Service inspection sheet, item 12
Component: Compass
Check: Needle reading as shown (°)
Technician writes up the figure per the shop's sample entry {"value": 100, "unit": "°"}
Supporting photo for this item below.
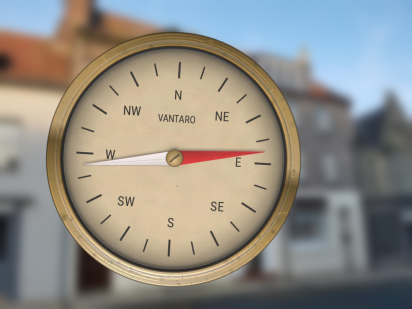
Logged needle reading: {"value": 82.5, "unit": "°"}
